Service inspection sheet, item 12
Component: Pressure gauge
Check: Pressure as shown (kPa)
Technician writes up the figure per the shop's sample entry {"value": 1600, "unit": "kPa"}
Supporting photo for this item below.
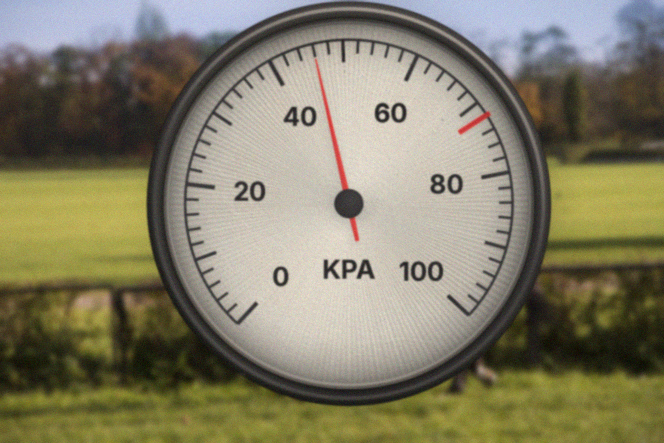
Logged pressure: {"value": 46, "unit": "kPa"}
